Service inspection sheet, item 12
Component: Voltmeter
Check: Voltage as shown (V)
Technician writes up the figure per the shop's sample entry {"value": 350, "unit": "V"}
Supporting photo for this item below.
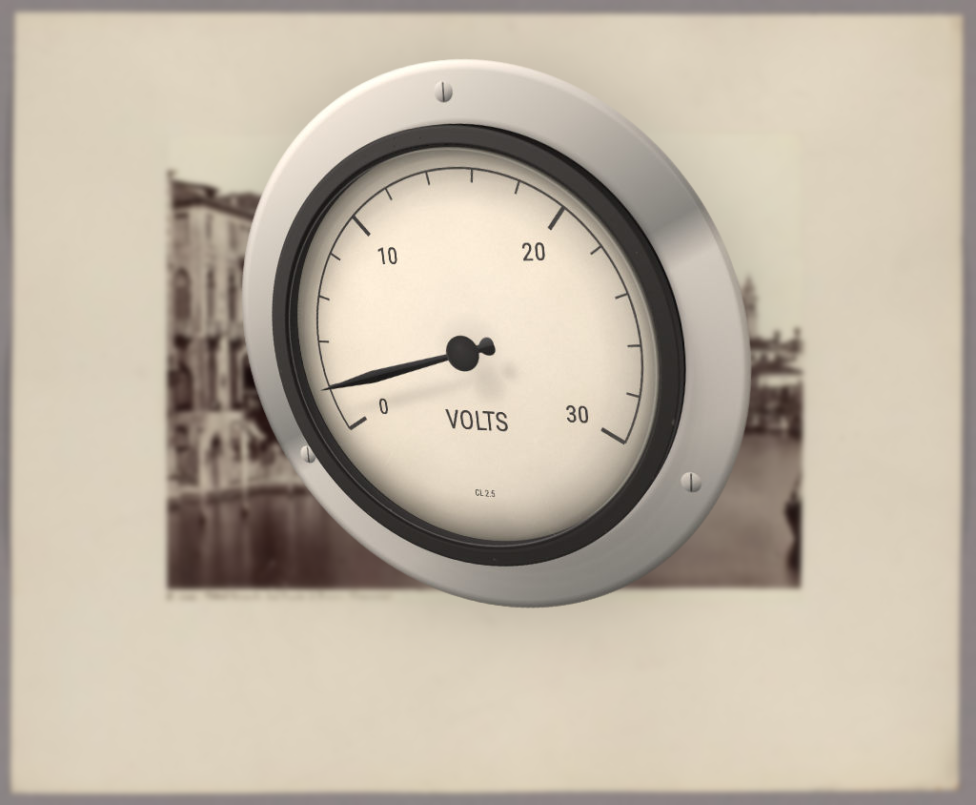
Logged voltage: {"value": 2, "unit": "V"}
